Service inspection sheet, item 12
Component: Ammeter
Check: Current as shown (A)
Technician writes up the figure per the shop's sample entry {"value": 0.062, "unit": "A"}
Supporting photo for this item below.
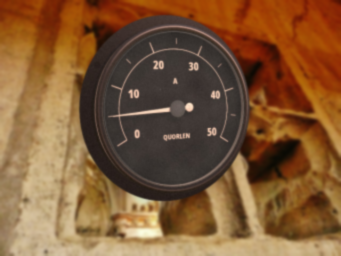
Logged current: {"value": 5, "unit": "A"}
